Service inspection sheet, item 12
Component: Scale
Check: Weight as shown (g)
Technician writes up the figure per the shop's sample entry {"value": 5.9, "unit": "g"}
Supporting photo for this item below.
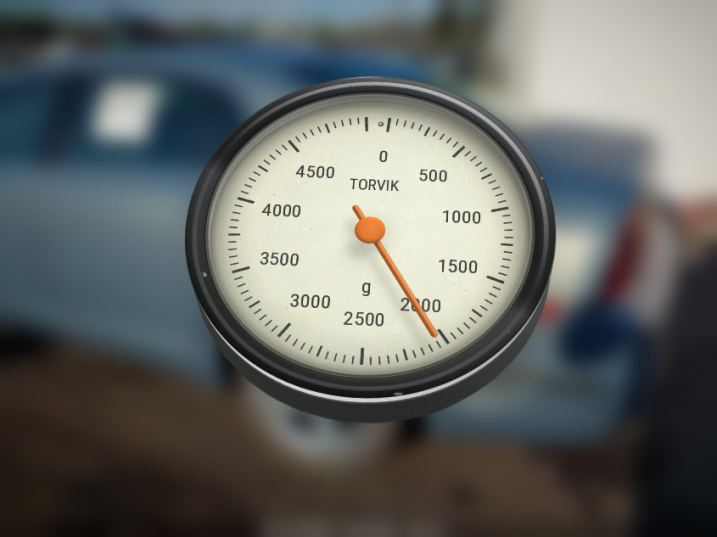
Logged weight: {"value": 2050, "unit": "g"}
